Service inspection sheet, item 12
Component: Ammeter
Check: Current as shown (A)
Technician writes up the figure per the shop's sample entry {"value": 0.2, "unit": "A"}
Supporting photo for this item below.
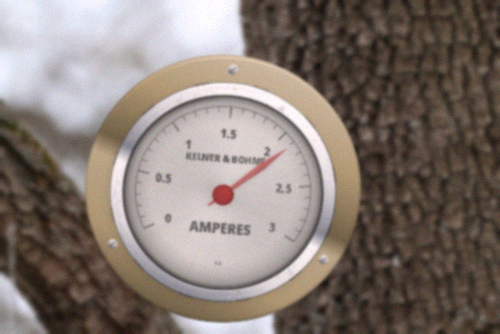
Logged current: {"value": 2.1, "unit": "A"}
